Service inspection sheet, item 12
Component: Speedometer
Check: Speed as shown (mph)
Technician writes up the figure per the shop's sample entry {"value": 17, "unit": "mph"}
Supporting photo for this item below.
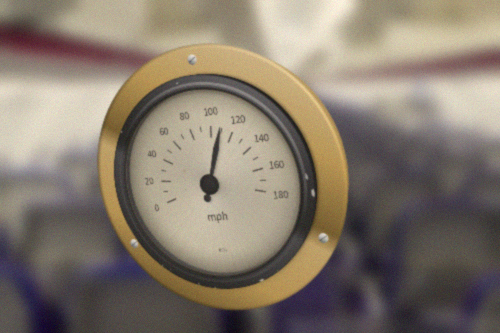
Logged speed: {"value": 110, "unit": "mph"}
